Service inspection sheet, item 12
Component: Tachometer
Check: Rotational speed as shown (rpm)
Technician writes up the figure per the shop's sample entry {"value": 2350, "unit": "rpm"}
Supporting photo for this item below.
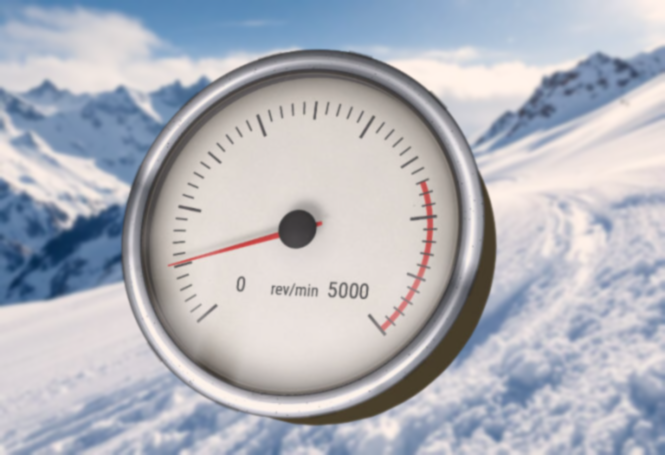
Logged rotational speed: {"value": 500, "unit": "rpm"}
